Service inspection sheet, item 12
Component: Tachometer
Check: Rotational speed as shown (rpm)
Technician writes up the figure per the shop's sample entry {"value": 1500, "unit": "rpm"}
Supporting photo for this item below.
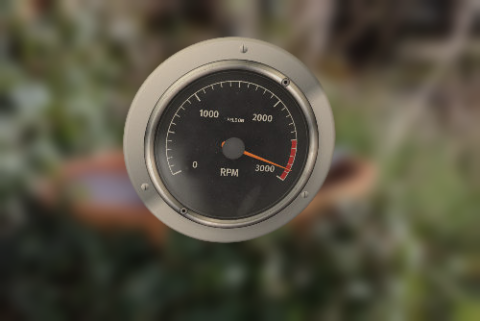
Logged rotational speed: {"value": 2850, "unit": "rpm"}
